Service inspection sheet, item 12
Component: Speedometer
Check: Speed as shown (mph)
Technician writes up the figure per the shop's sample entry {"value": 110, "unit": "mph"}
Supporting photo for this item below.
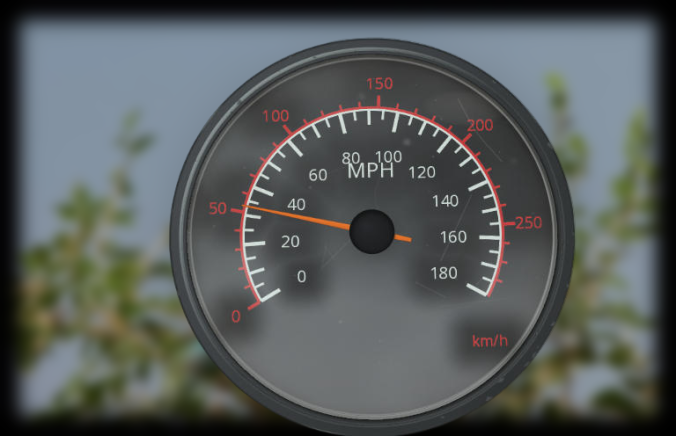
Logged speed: {"value": 32.5, "unit": "mph"}
